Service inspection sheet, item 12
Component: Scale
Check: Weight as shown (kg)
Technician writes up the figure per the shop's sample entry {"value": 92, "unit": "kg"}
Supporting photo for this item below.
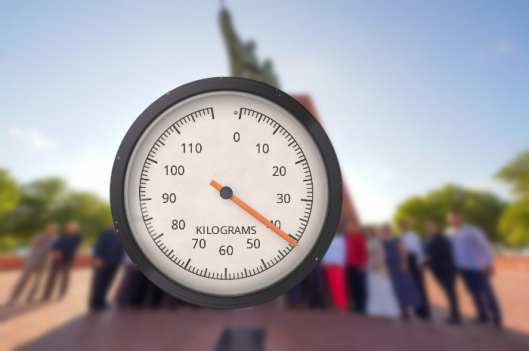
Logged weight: {"value": 41, "unit": "kg"}
